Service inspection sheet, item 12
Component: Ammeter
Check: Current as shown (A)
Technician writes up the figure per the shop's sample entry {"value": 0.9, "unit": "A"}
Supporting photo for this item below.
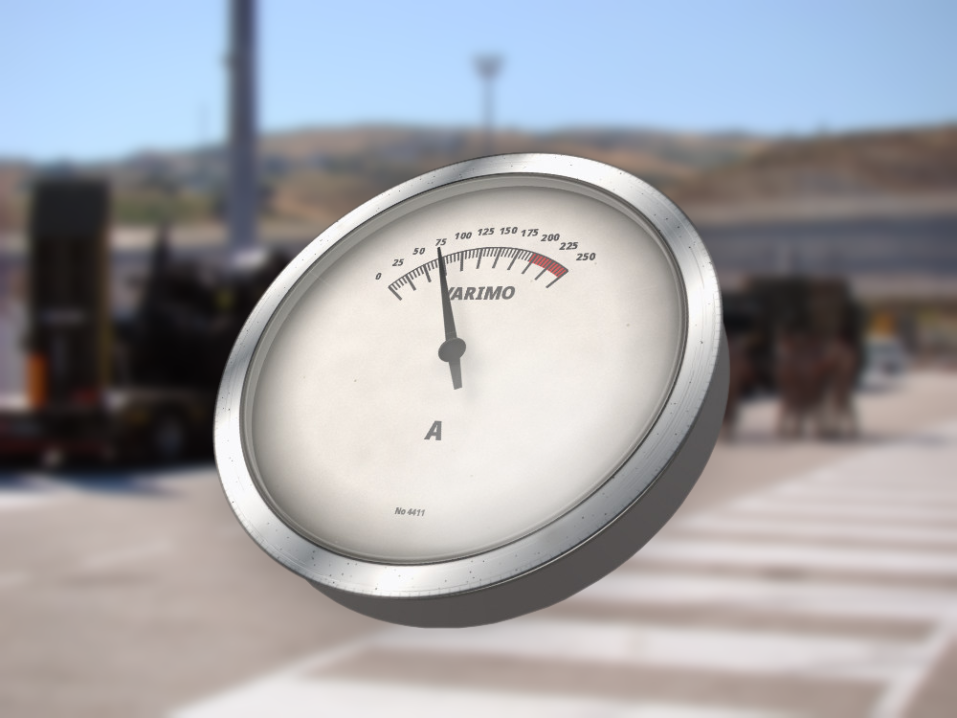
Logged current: {"value": 75, "unit": "A"}
